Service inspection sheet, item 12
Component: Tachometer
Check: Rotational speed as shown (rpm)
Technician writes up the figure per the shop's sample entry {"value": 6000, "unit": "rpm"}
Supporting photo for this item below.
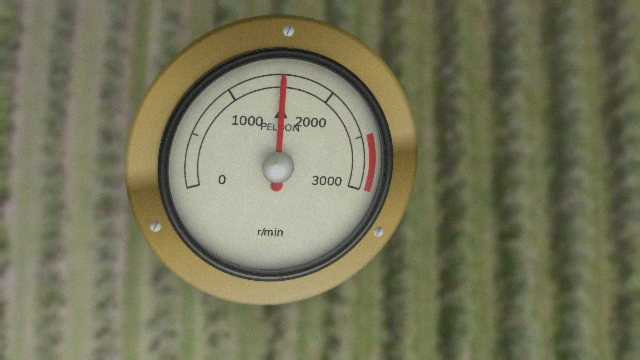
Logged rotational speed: {"value": 1500, "unit": "rpm"}
